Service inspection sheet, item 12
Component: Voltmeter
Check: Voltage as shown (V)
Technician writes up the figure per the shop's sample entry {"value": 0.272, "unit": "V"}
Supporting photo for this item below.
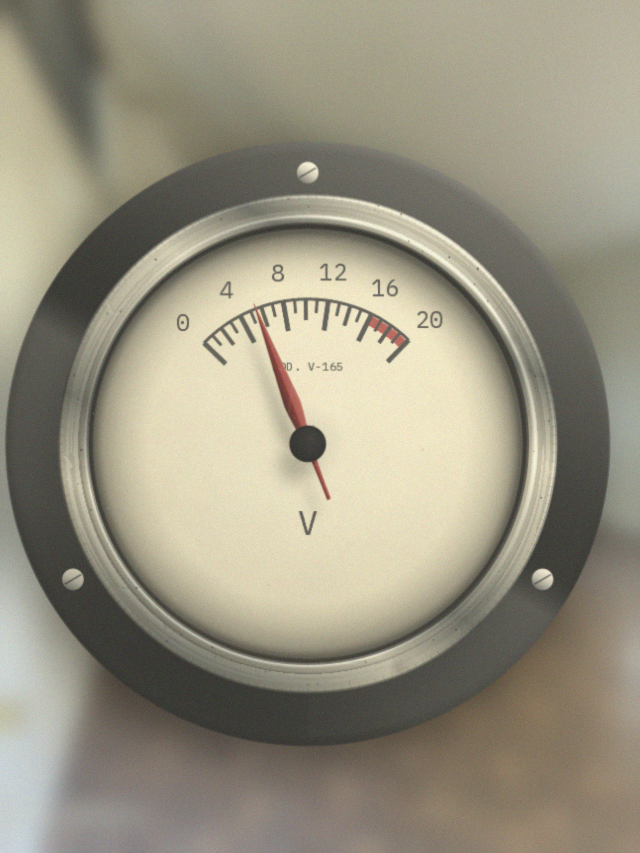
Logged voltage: {"value": 5.5, "unit": "V"}
